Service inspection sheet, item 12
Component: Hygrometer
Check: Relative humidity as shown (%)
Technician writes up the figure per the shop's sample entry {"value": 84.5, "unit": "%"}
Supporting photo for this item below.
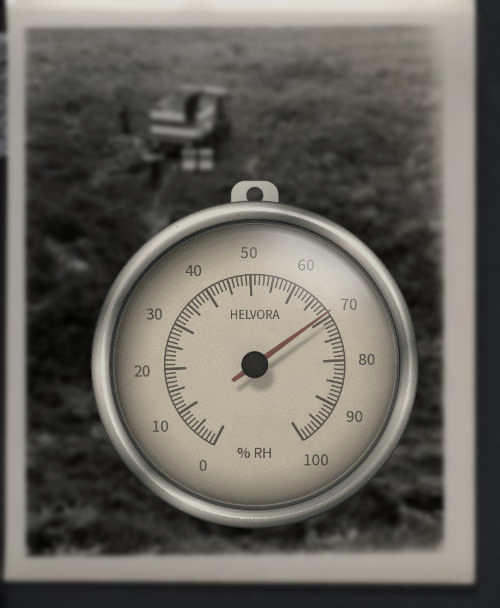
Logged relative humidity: {"value": 69, "unit": "%"}
